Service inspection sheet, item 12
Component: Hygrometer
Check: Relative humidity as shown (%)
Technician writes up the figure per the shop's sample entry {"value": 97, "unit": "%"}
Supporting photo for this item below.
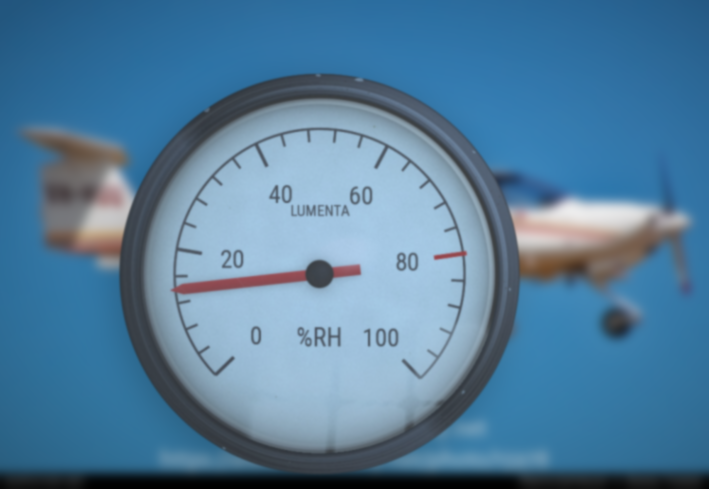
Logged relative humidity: {"value": 14, "unit": "%"}
